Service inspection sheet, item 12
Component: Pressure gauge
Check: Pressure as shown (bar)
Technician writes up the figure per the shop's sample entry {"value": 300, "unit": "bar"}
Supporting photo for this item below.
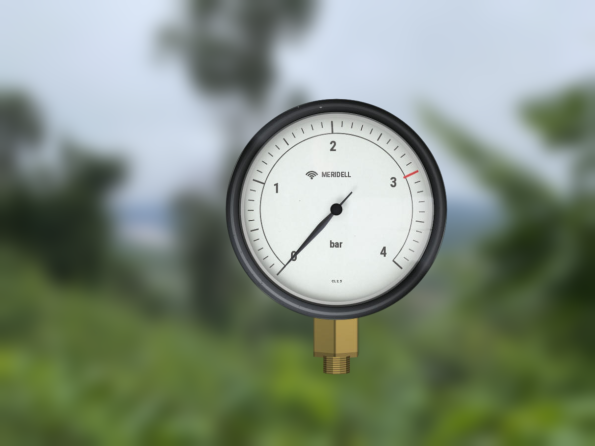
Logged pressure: {"value": 0, "unit": "bar"}
